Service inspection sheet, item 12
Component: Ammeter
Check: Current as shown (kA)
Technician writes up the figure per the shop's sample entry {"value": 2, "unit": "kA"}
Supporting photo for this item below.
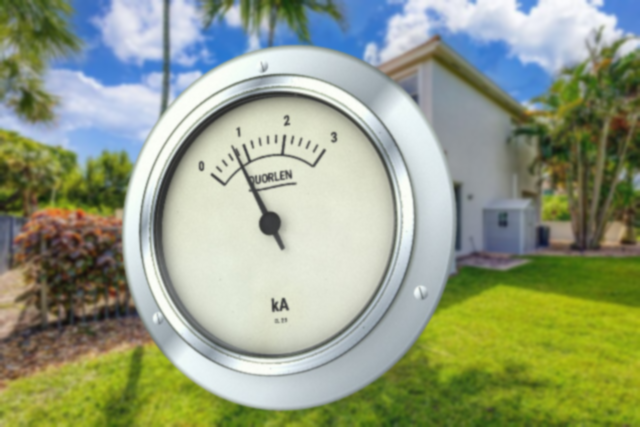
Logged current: {"value": 0.8, "unit": "kA"}
